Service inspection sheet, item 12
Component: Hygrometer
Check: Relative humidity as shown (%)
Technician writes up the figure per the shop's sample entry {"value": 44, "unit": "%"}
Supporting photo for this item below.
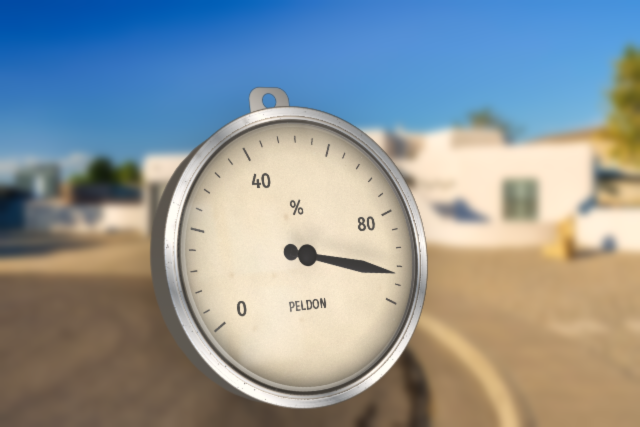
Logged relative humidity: {"value": 94, "unit": "%"}
